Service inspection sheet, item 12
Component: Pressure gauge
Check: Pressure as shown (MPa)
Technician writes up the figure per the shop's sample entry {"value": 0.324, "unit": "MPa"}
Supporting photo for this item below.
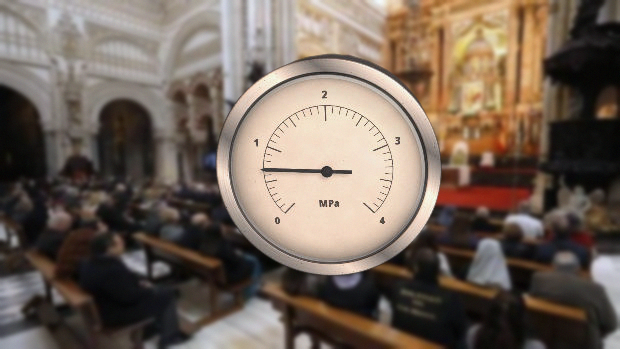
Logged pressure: {"value": 0.7, "unit": "MPa"}
